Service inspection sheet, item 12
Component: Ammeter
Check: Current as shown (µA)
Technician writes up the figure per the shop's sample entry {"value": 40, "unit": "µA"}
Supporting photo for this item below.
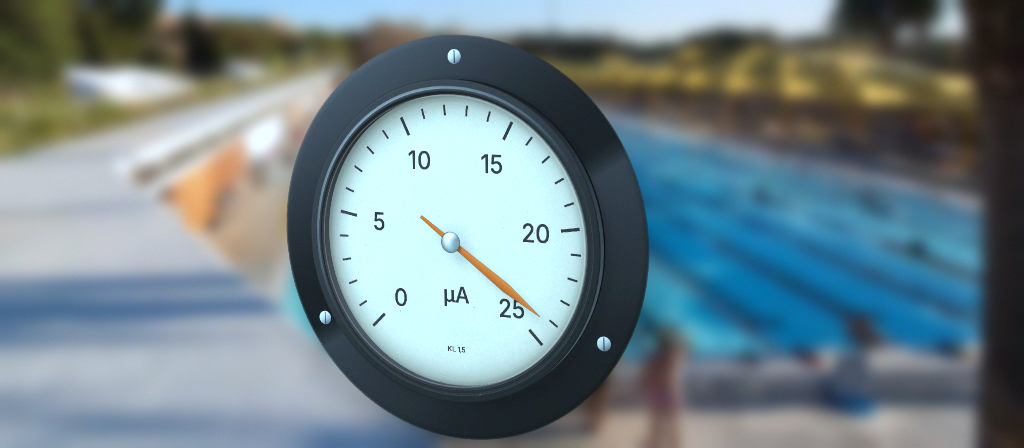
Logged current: {"value": 24, "unit": "µA"}
